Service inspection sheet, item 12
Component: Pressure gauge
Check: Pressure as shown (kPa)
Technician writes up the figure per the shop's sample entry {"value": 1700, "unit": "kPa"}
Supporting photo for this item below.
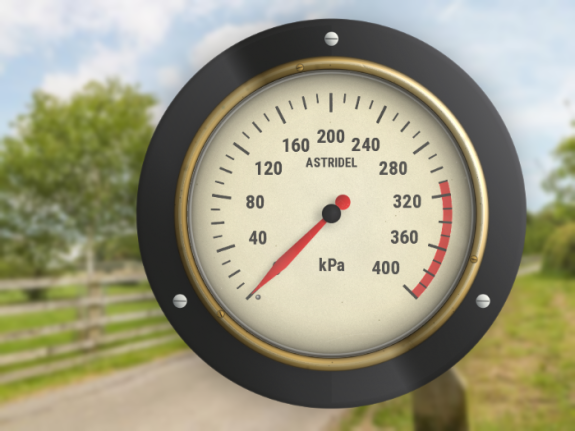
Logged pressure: {"value": 0, "unit": "kPa"}
